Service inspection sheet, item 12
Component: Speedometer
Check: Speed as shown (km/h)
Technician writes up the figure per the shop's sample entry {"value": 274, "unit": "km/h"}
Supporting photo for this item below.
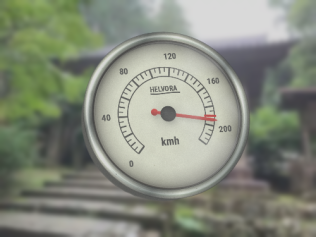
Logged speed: {"value": 195, "unit": "km/h"}
